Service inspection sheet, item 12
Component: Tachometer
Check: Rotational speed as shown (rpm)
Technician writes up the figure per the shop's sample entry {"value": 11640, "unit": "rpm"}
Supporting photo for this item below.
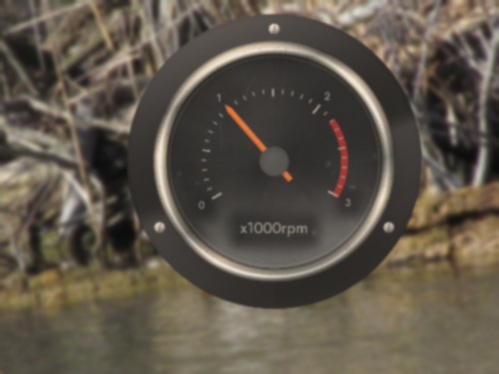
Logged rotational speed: {"value": 1000, "unit": "rpm"}
